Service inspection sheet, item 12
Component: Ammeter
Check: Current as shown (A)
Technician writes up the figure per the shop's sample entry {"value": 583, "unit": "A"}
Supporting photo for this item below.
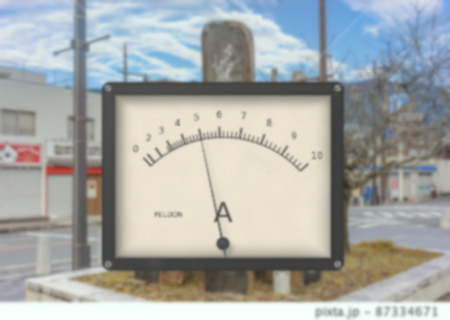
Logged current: {"value": 5, "unit": "A"}
